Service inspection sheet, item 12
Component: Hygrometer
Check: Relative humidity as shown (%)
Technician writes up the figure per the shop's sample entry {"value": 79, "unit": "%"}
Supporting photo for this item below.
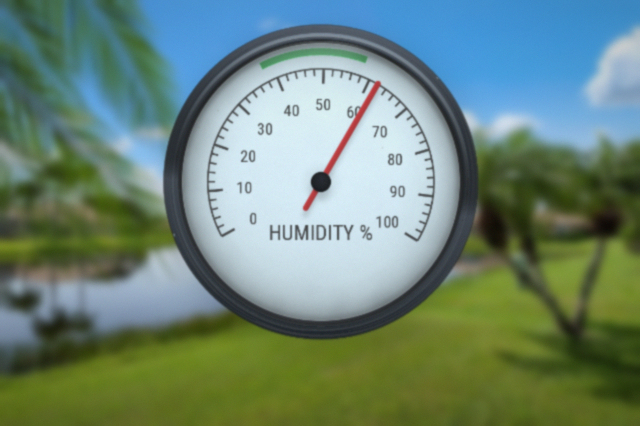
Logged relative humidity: {"value": 62, "unit": "%"}
